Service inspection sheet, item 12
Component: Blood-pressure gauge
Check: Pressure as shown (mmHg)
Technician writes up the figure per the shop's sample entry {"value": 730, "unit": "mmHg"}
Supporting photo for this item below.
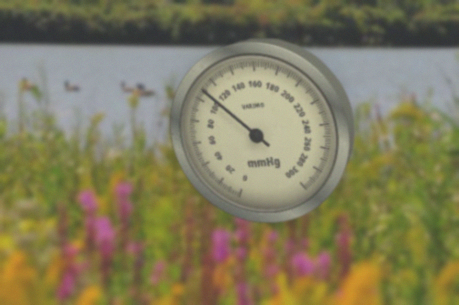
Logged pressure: {"value": 110, "unit": "mmHg"}
